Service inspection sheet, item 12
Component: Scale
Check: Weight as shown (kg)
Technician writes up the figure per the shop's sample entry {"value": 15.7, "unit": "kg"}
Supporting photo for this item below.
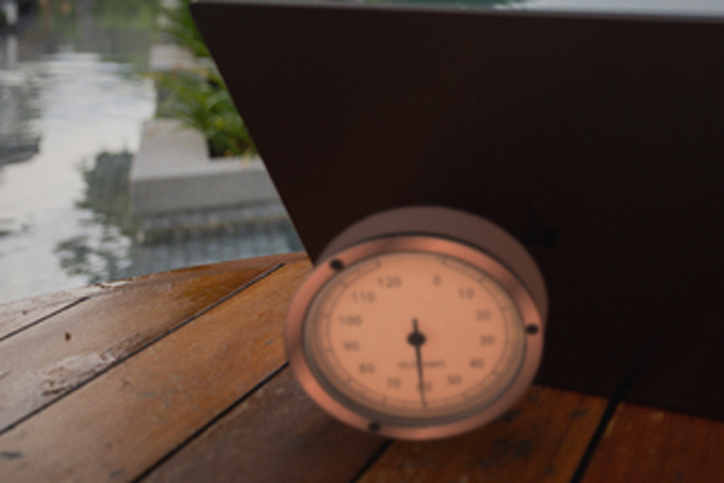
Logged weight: {"value": 60, "unit": "kg"}
